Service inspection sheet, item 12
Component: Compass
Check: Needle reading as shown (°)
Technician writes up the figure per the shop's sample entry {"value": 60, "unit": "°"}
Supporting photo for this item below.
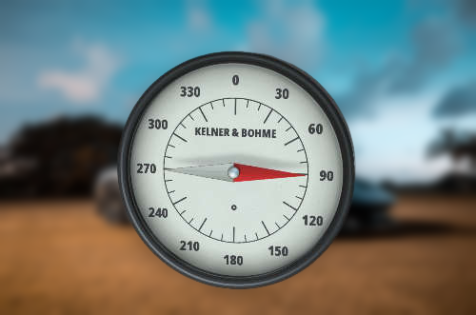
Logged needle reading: {"value": 90, "unit": "°"}
